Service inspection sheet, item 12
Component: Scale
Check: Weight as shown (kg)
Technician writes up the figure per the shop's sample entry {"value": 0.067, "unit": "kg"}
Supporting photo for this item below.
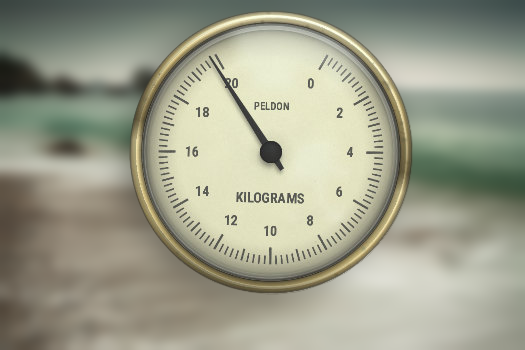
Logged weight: {"value": 19.8, "unit": "kg"}
